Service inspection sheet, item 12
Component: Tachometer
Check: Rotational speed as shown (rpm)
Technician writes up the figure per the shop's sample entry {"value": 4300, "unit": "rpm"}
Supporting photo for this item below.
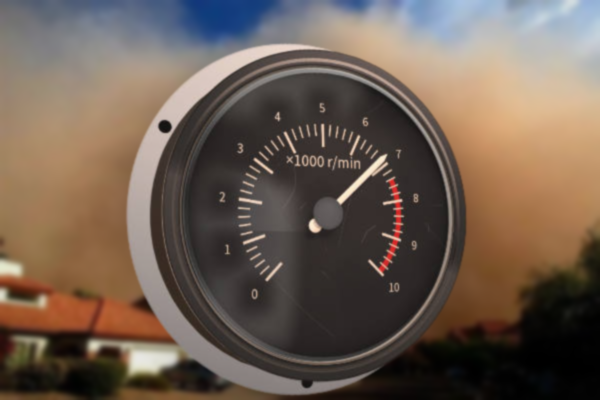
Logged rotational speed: {"value": 6800, "unit": "rpm"}
